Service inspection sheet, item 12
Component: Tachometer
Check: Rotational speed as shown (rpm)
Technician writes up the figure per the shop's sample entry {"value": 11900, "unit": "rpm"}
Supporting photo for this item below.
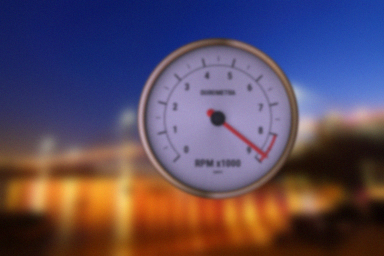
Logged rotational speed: {"value": 8750, "unit": "rpm"}
